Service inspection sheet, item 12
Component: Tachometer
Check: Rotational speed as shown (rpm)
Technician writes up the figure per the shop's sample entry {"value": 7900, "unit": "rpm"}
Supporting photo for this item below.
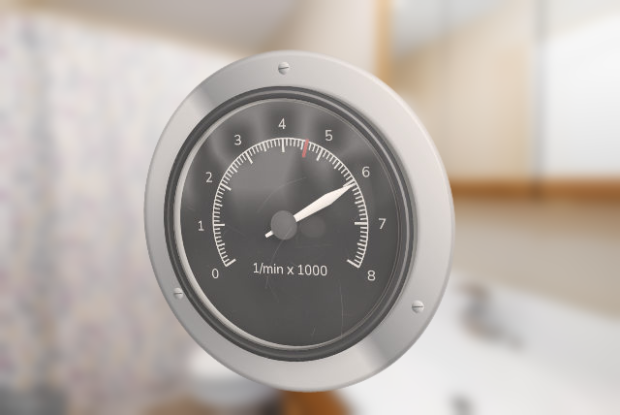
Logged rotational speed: {"value": 6100, "unit": "rpm"}
